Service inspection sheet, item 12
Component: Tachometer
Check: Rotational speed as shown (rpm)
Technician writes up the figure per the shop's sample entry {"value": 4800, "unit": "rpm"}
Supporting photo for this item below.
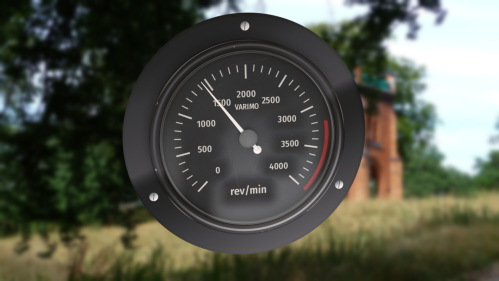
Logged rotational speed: {"value": 1450, "unit": "rpm"}
